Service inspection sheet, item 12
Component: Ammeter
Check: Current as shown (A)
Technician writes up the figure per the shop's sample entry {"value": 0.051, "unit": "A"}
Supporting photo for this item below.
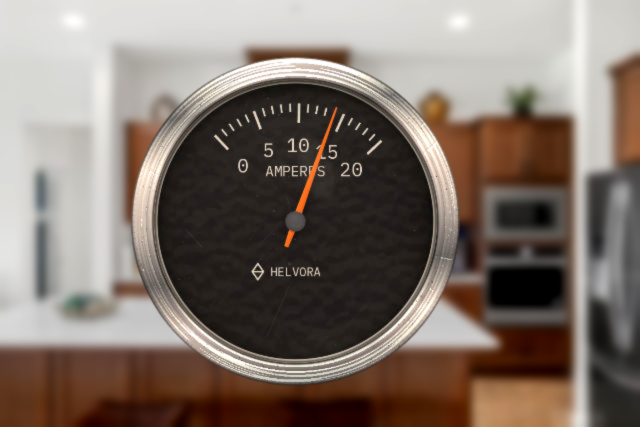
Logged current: {"value": 14, "unit": "A"}
